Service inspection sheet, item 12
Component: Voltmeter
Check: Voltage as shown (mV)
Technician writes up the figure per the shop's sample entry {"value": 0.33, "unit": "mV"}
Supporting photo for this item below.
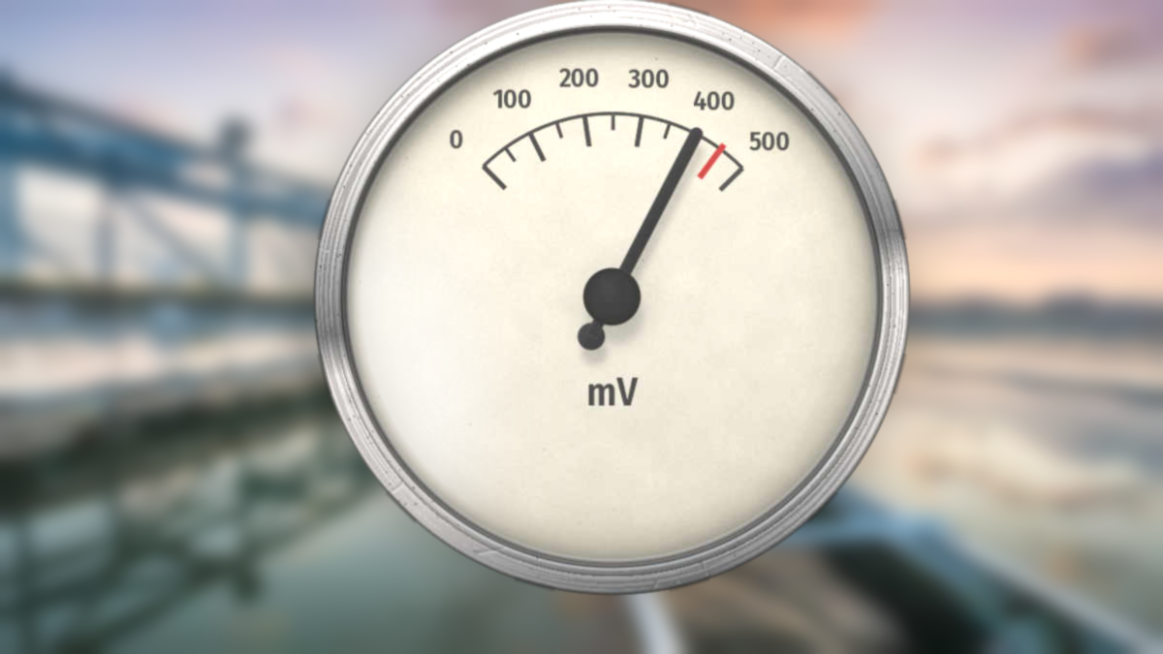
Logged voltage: {"value": 400, "unit": "mV"}
